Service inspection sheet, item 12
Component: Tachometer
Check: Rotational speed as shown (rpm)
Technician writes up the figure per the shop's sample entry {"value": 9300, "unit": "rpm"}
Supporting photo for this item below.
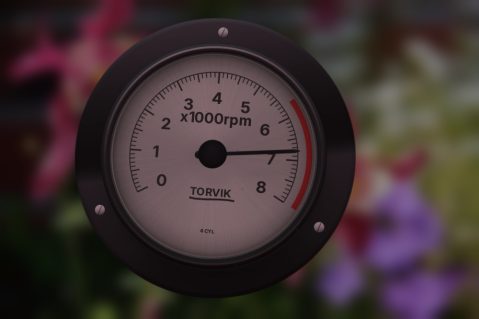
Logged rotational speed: {"value": 6800, "unit": "rpm"}
